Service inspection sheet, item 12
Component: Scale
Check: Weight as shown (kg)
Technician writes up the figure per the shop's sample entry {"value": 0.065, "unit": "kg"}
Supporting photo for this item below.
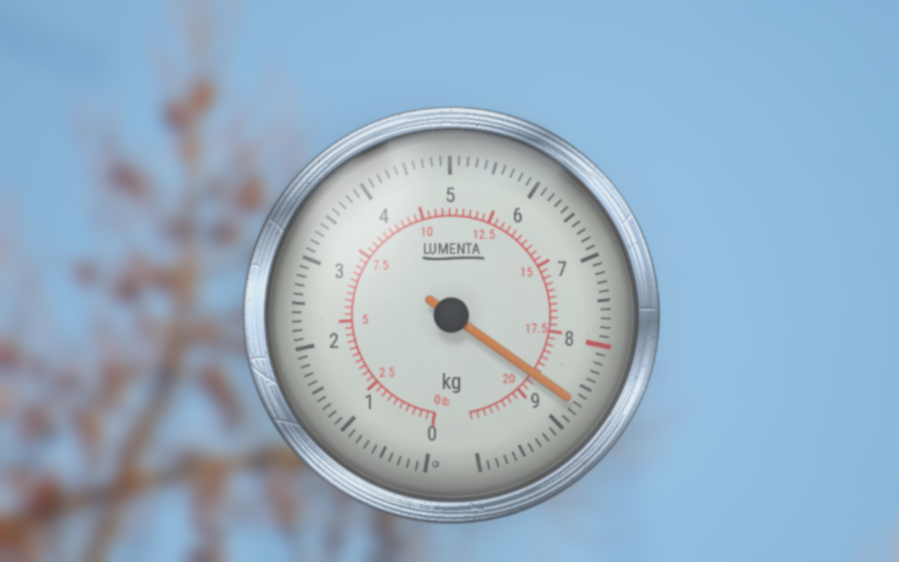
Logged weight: {"value": 8.7, "unit": "kg"}
